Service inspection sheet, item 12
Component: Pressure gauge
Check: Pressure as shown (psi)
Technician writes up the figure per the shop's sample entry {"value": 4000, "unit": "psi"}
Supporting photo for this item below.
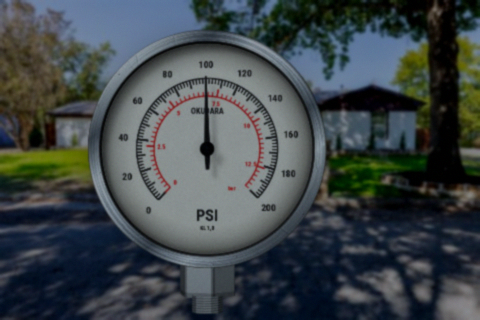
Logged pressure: {"value": 100, "unit": "psi"}
